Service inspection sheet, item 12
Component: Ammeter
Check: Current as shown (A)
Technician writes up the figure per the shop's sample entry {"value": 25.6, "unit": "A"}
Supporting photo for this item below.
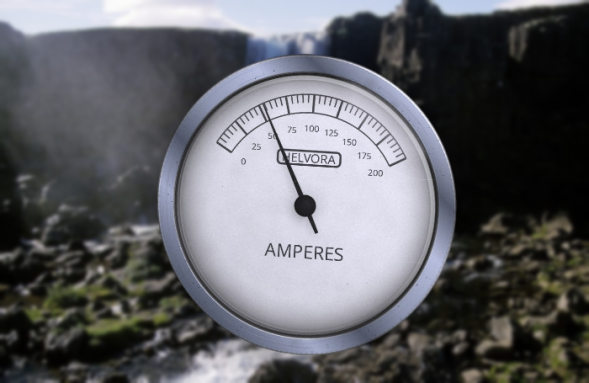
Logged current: {"value": 55, "unit": "A"}
